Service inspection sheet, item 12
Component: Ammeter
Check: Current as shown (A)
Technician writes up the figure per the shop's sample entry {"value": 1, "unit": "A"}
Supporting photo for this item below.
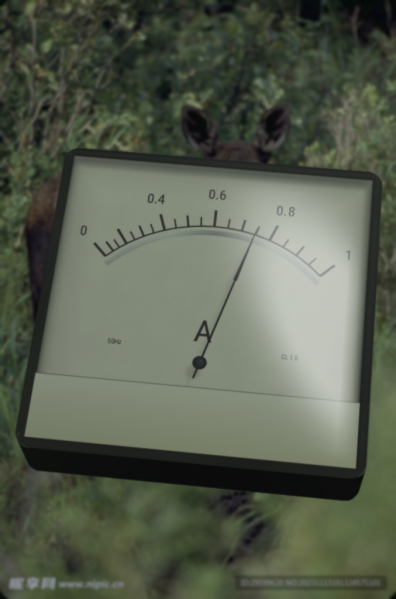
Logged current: {"value": 0.75, "unit": "A"}
